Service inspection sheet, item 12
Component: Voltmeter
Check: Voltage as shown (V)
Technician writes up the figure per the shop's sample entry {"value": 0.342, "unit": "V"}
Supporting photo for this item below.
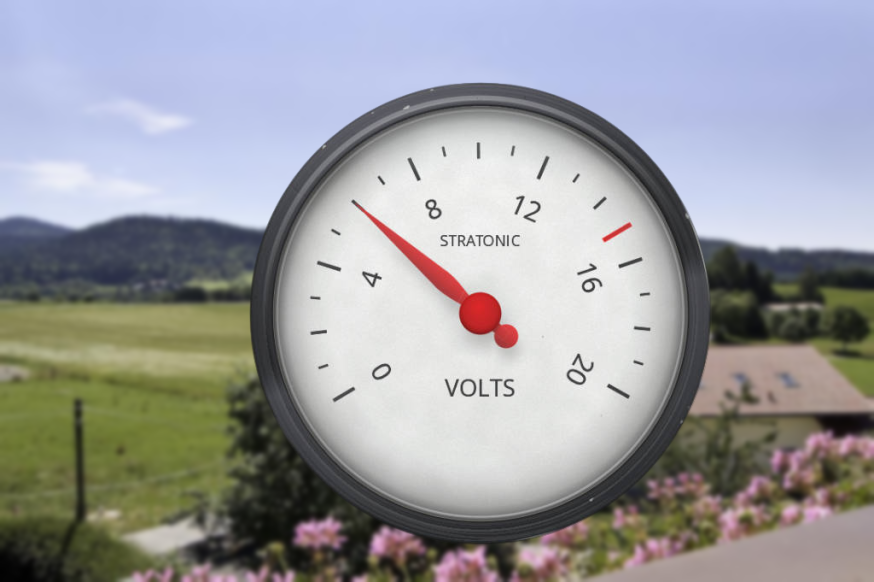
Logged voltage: {"value": 6, "unit": "V"}
